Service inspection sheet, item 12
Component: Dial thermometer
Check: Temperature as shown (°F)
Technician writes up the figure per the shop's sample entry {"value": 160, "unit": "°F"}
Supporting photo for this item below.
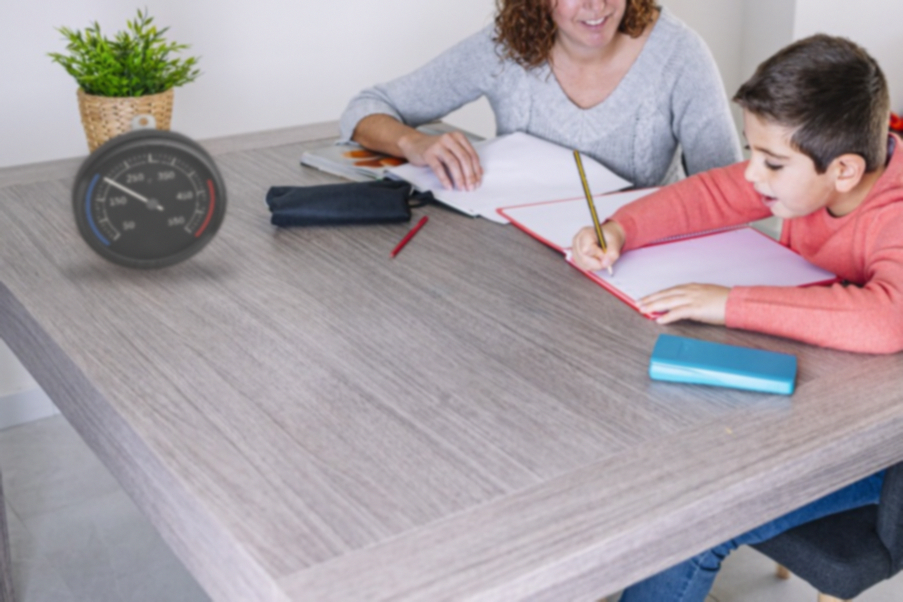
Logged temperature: {"value": 200, "unit": "°F"}
